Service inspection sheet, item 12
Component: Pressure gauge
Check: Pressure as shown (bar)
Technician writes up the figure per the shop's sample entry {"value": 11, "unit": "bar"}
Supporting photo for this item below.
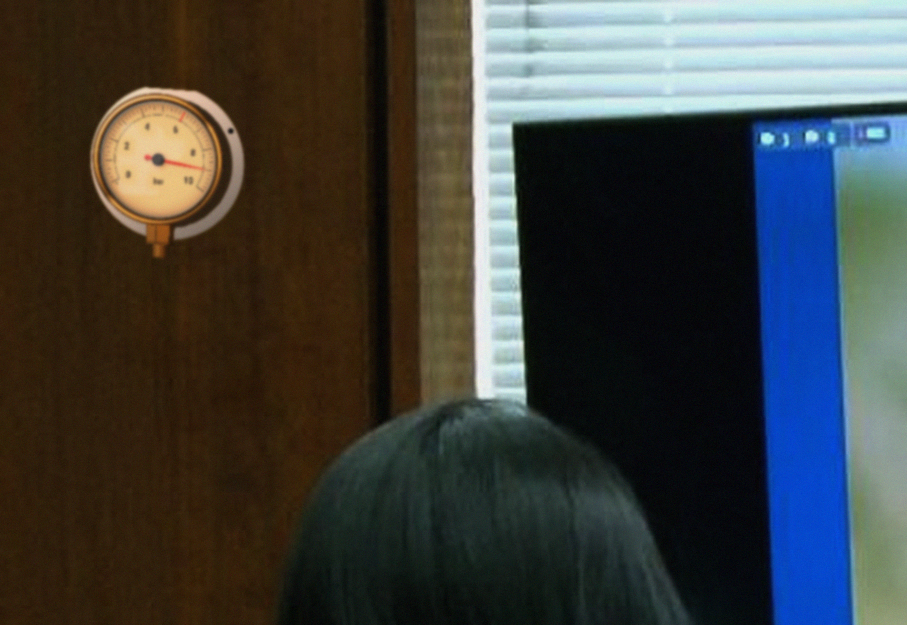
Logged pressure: {"value": 9, "unit": "bar"}
